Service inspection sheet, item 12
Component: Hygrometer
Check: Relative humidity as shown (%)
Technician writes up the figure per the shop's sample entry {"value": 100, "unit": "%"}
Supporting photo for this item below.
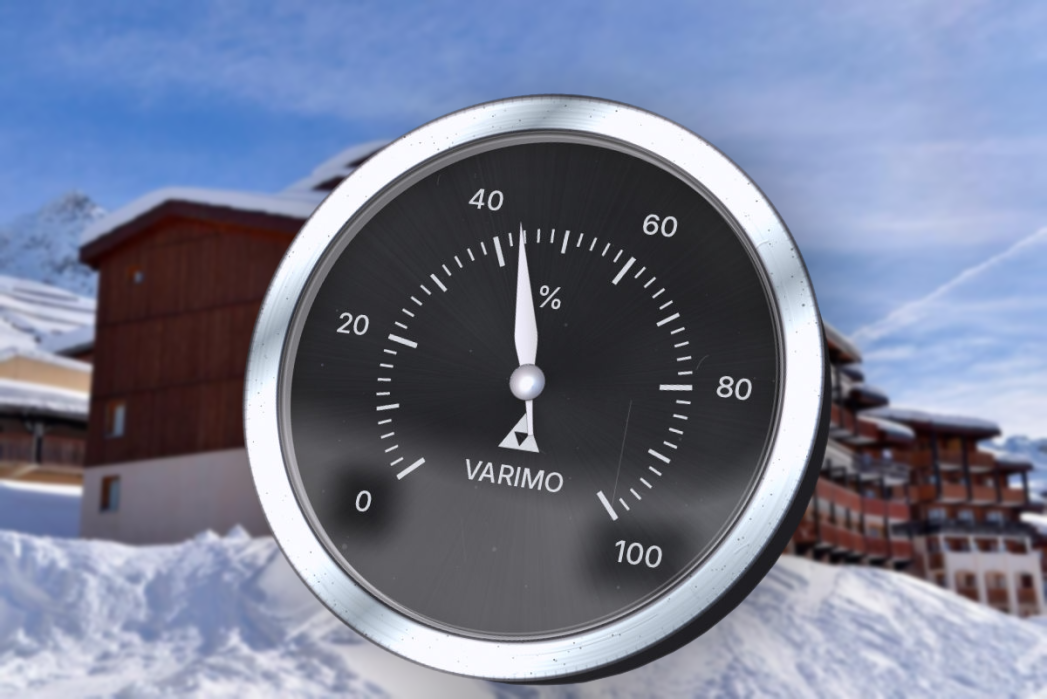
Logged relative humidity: {"value": 44, "unit": "%"}
